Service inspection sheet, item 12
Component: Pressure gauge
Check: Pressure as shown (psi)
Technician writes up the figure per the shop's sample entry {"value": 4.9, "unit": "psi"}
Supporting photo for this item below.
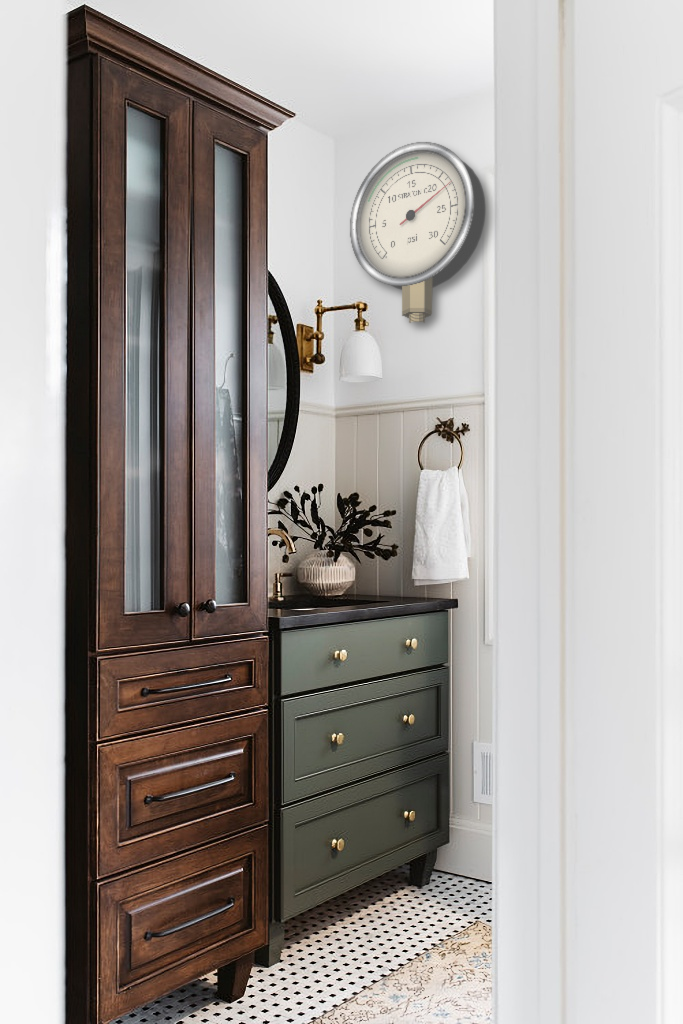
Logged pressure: {"value": 22, "unit": "psi"}
